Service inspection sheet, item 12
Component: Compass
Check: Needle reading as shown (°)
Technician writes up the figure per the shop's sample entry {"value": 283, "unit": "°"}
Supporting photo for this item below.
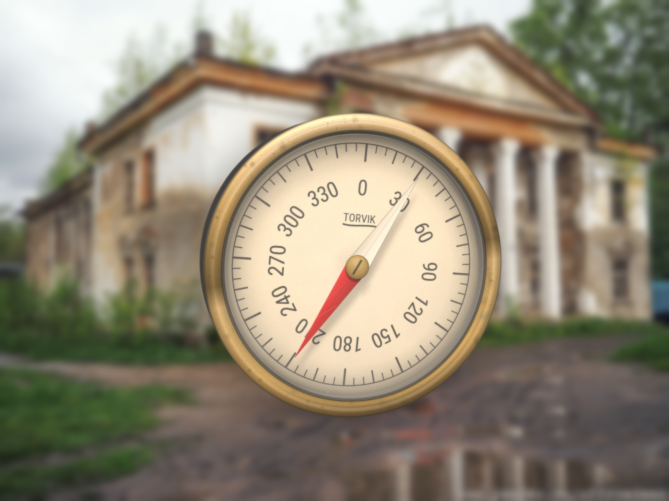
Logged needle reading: {"value": 210, "unit": "°"}
